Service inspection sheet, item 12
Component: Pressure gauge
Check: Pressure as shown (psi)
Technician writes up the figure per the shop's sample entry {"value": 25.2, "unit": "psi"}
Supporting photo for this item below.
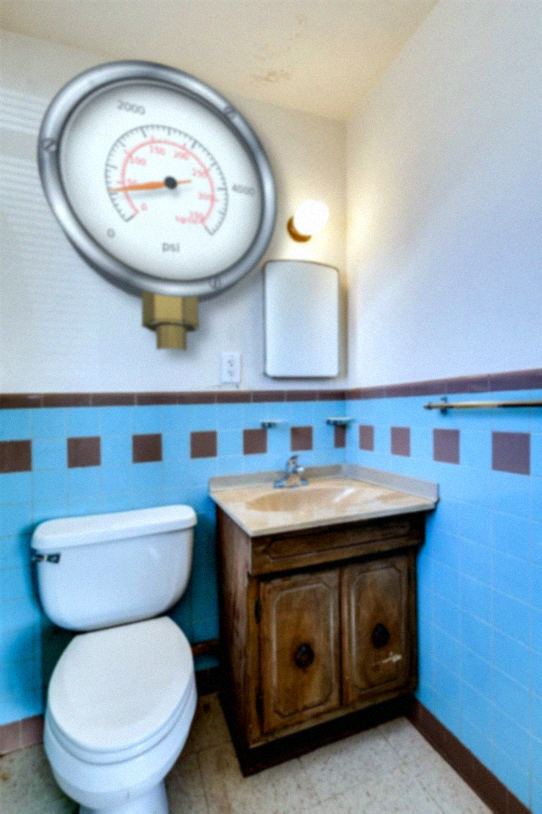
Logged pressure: {"value": 500, "unit": "psi"}
